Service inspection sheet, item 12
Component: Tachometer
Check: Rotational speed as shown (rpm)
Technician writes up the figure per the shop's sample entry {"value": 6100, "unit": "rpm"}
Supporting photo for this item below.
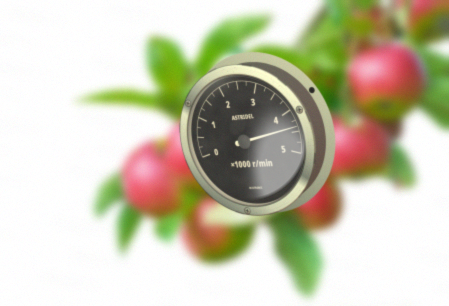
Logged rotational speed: {"value": 4375, "unit": "rpm"}
